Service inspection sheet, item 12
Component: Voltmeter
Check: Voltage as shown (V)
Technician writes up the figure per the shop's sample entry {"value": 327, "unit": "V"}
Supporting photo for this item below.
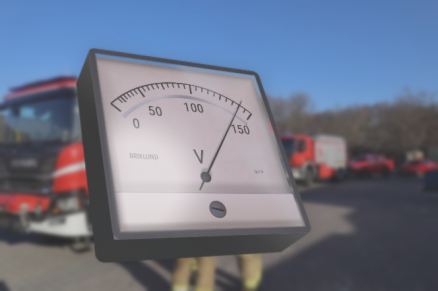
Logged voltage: {"value": 140, "unit": "V"}
